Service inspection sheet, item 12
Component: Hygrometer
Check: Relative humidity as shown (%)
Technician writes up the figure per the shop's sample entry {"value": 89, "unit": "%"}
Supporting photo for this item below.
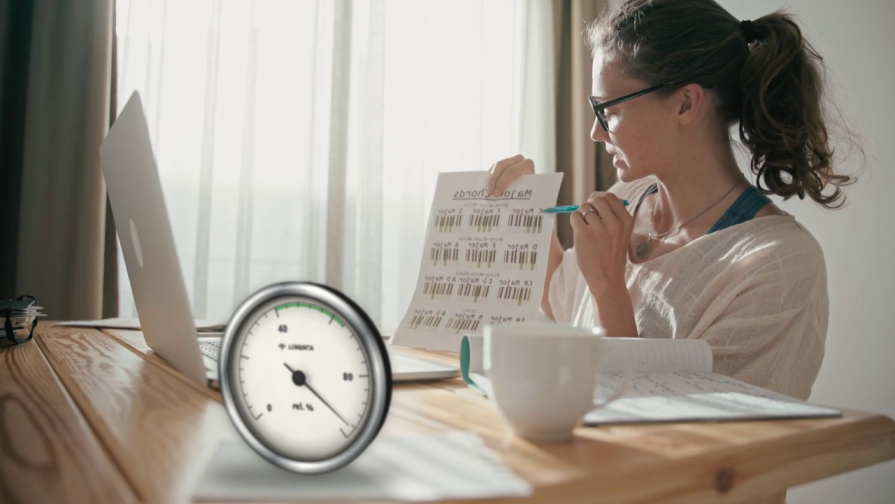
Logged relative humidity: {"value": 96, "unit": "%"}
